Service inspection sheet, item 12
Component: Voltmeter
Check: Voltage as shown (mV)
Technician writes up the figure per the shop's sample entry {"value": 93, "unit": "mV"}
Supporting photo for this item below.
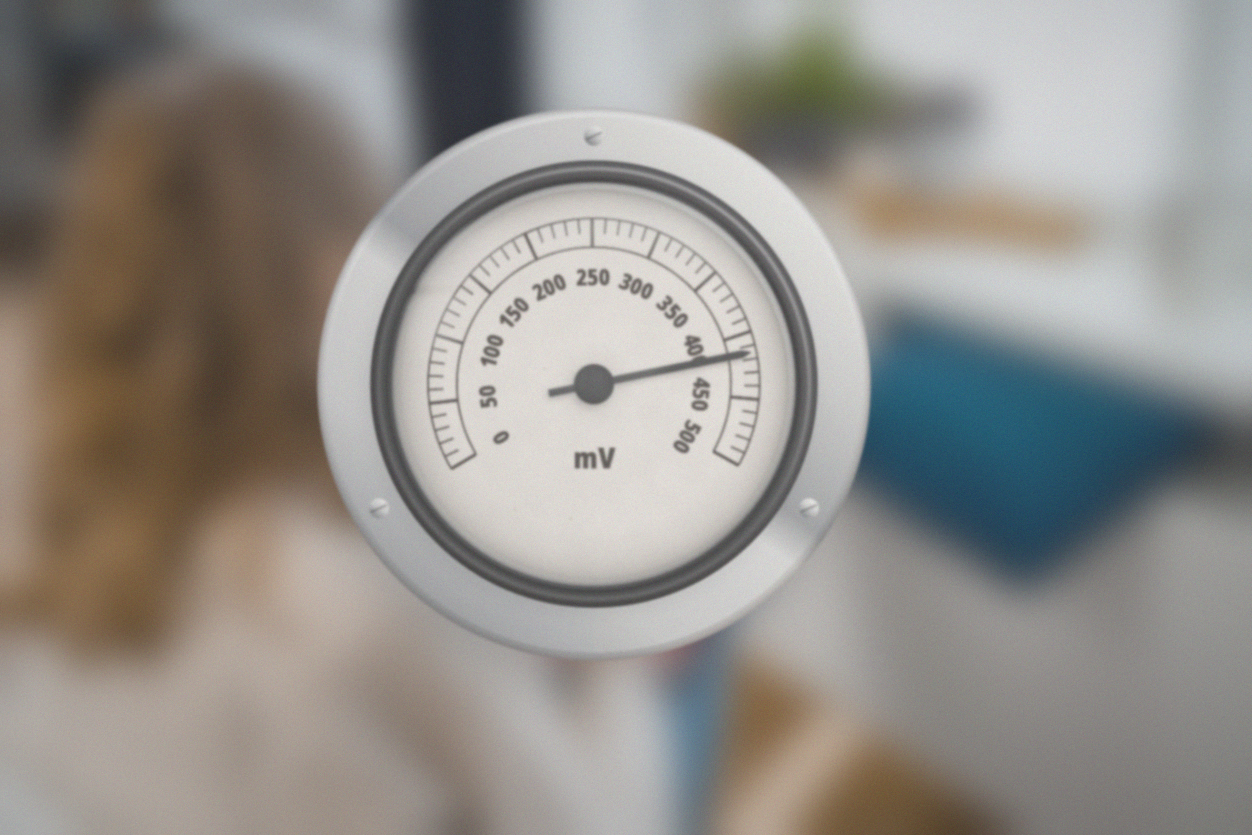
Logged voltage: {"value": 415, "unit": "mV"}
